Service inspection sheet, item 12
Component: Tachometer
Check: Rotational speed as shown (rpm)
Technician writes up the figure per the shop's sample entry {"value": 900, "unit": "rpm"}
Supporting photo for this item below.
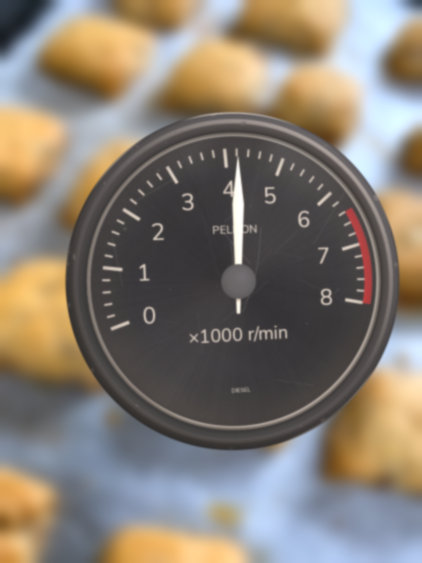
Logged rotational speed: {"value": 4200, "unit": "rpm"}
